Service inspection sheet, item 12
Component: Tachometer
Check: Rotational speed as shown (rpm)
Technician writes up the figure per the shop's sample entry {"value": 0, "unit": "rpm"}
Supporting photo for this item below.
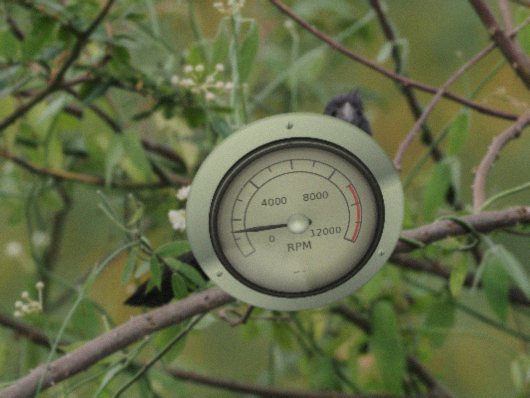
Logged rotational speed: {"value": 1500, "unit": "rpm"}
